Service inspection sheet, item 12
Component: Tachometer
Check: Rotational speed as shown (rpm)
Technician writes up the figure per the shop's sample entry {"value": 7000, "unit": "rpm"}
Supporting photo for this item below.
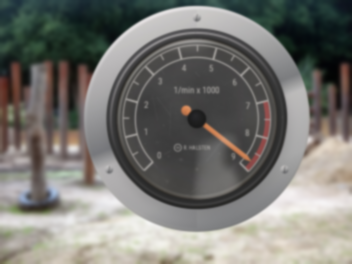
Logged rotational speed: {"value": 8750, "unit": "rpm"}
